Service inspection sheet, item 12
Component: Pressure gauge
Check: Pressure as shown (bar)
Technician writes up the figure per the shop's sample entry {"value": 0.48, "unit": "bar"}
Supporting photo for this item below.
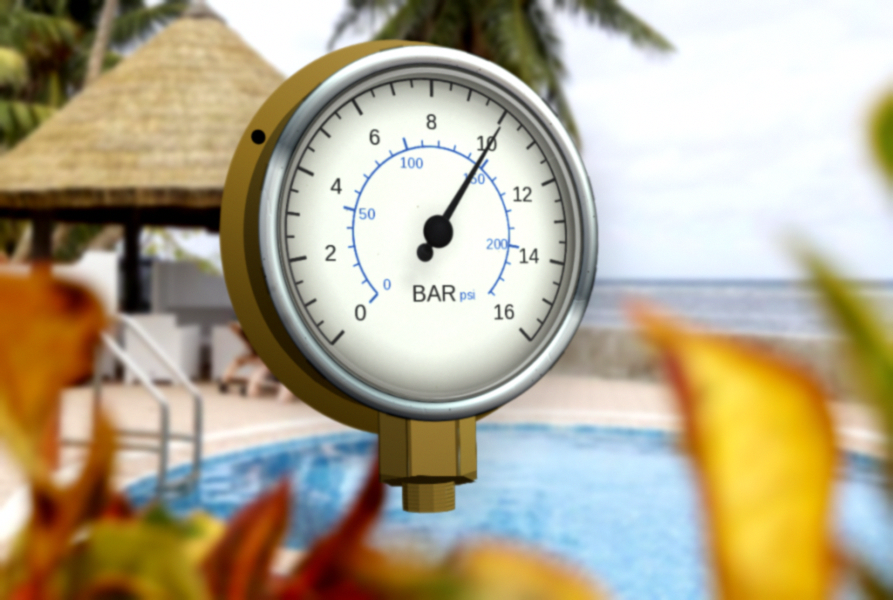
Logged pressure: {"value": 10, "unit": "bar"}
